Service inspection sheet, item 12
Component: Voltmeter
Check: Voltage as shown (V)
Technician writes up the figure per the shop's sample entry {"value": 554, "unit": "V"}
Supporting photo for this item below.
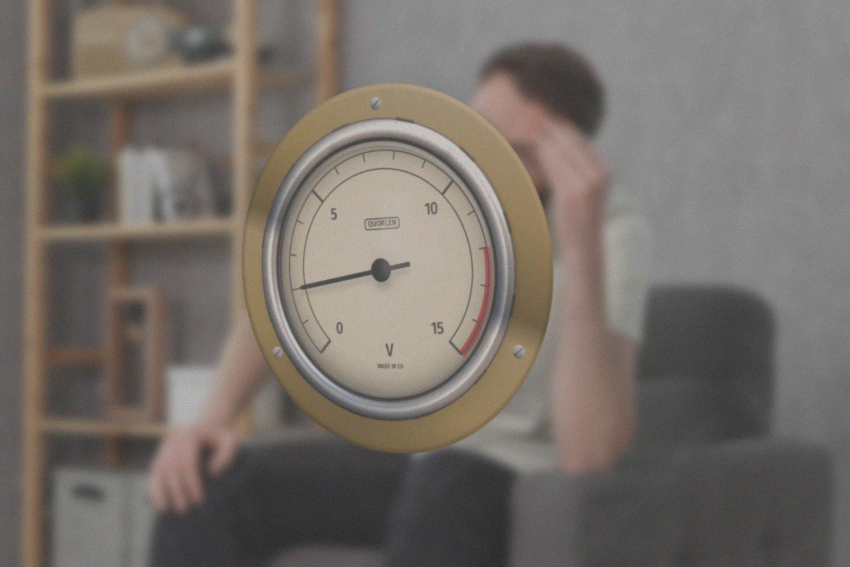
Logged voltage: {"value": 2, "unit": "V"}
